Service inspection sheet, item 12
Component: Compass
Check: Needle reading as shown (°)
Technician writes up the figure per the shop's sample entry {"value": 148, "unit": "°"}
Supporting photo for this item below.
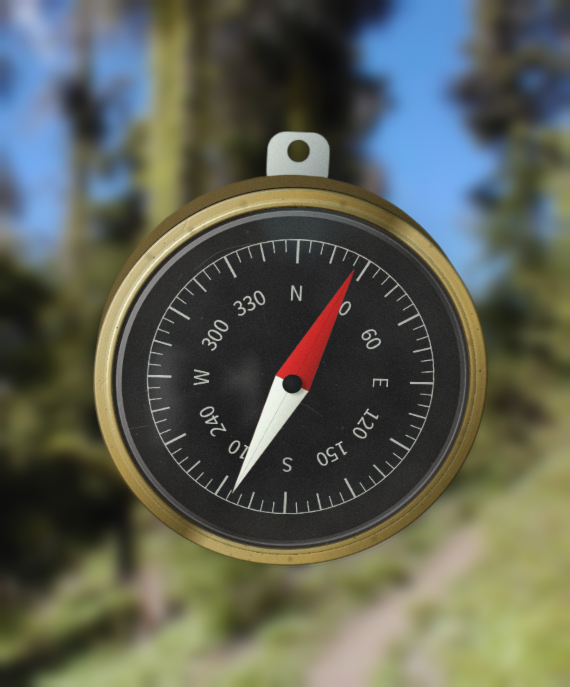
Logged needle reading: {"value": 25, "unit": "°"}
